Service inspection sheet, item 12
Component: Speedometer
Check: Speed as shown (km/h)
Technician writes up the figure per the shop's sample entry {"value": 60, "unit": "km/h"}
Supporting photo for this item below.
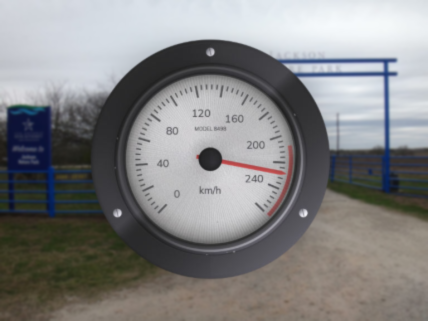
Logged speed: {"value": 228, "unit": "km/h"}
